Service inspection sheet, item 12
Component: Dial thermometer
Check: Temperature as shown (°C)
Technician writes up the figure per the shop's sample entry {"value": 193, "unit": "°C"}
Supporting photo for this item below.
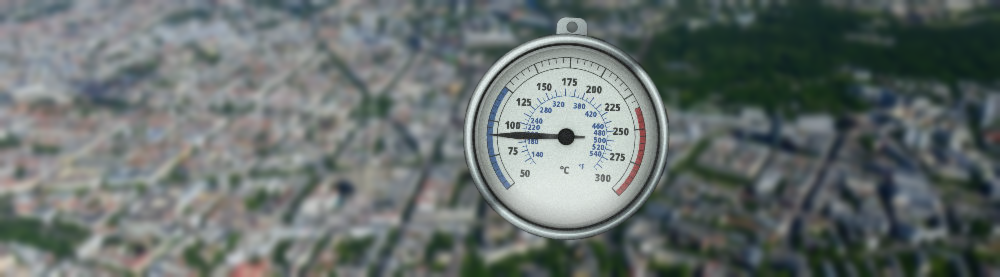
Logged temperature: {"value": 90, "unit": "°C"}
